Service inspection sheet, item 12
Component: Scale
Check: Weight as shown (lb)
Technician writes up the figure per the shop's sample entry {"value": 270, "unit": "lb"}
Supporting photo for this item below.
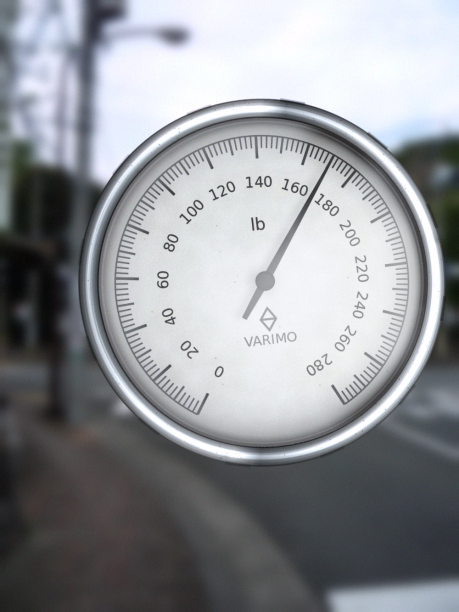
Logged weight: {"value": 170, "unit": "lb"}
